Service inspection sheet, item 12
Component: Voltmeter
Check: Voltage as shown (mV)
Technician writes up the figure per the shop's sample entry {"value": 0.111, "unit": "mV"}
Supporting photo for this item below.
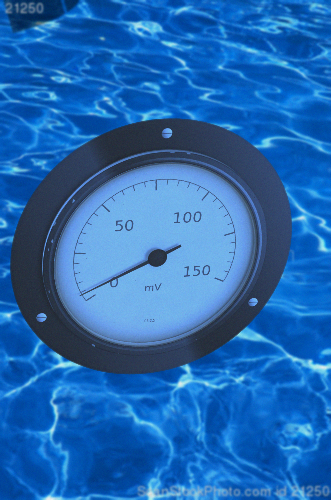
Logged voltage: {"value": 5, "unit": "mV"}
